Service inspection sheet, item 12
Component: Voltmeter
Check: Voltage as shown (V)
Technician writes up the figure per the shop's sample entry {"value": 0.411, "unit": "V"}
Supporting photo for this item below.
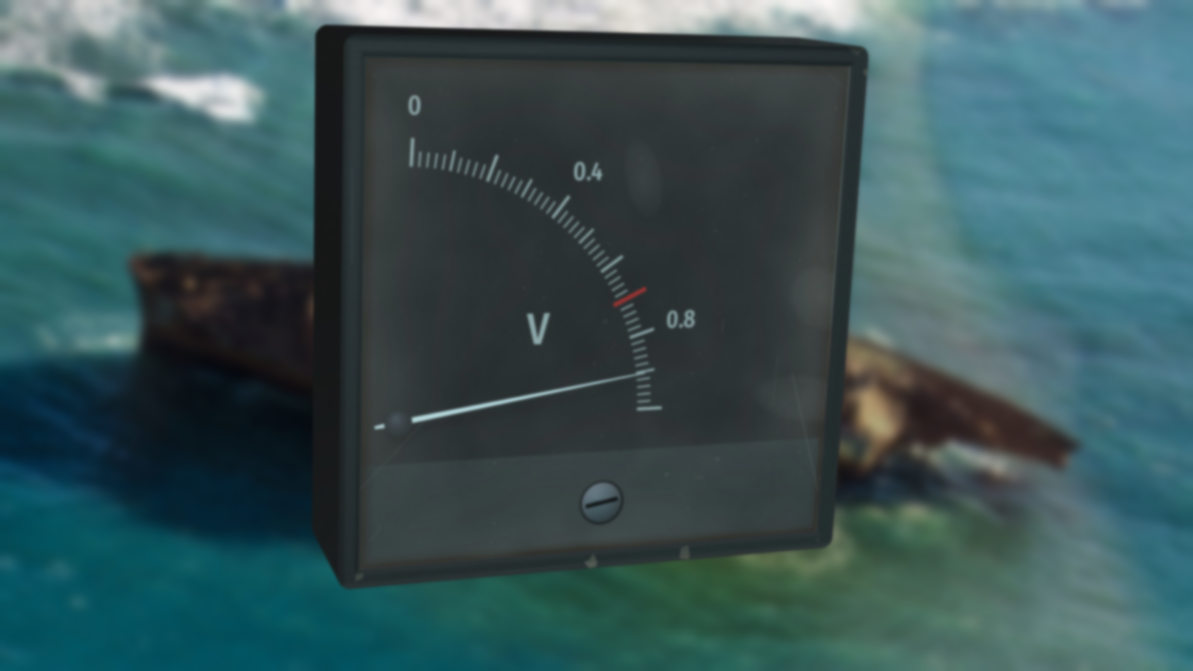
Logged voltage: {"value": 0.9, "unit": "V"}
